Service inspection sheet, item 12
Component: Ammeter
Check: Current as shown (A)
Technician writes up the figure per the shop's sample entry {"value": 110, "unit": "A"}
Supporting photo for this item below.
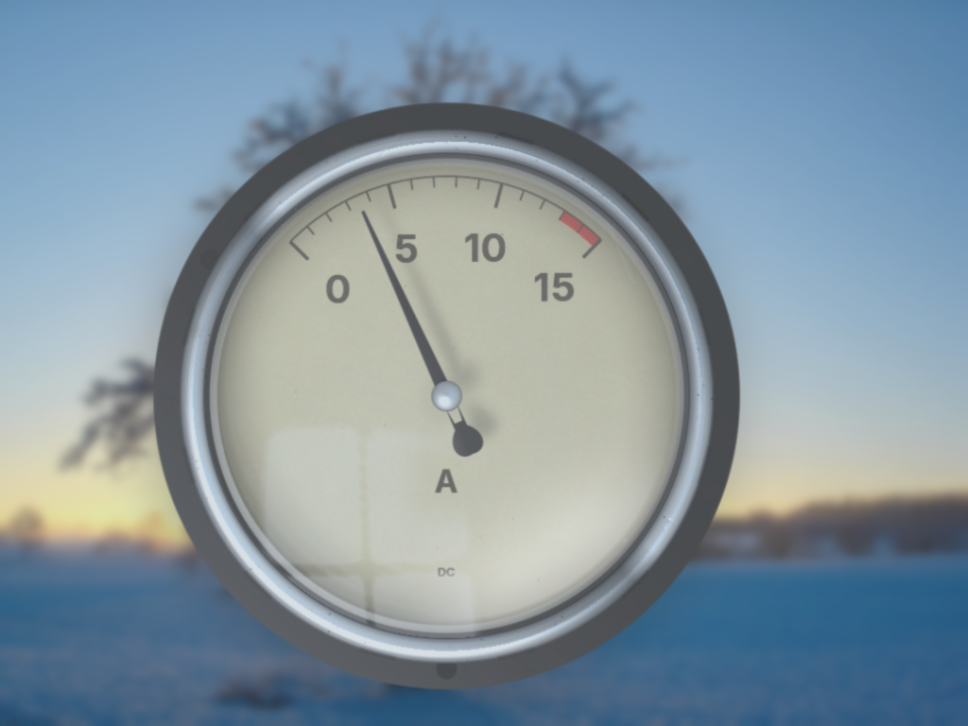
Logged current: {"value": 3.5, "unit": "A"}
